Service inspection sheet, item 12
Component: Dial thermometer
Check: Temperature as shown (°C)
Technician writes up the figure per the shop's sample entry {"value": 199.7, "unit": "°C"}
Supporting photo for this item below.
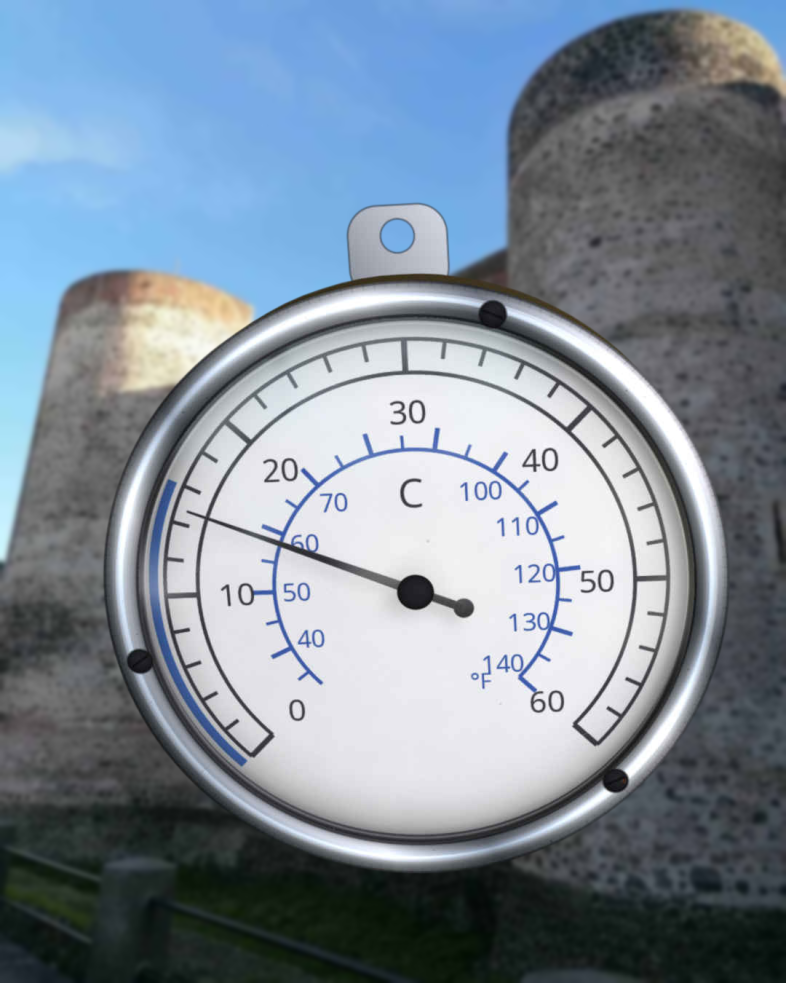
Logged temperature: {"value": 15, "unit": "°C"}
